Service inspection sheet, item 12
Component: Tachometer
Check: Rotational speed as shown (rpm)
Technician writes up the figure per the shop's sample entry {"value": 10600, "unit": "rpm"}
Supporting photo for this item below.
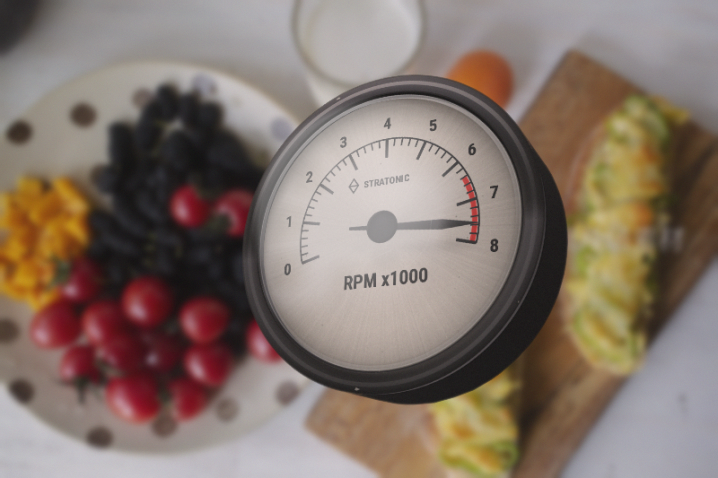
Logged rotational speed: {"value": 7600, "unit": "rpm"}
